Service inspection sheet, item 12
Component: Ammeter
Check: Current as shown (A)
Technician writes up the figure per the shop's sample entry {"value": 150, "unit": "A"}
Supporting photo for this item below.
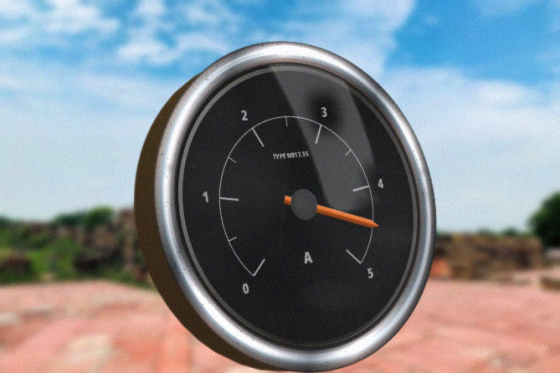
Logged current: {"value": 4.5, "unit": "A"}
